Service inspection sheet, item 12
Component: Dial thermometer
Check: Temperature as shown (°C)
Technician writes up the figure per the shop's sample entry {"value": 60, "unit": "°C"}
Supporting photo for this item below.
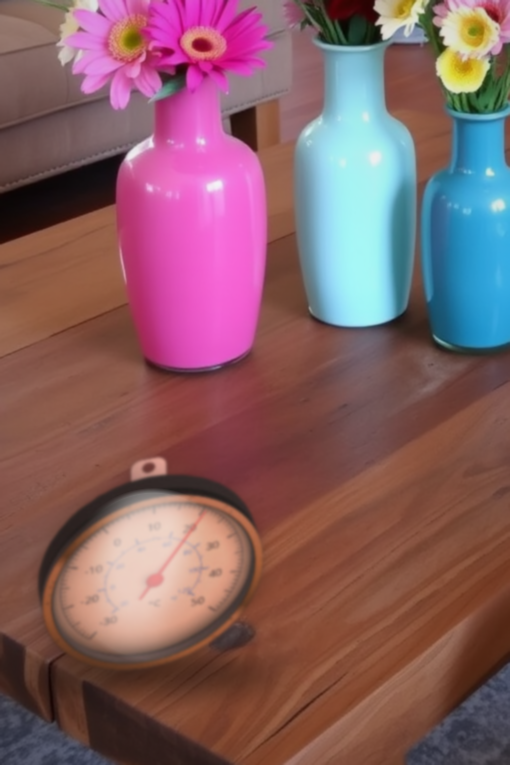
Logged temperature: {"value": 20, "unit": "°C"}
